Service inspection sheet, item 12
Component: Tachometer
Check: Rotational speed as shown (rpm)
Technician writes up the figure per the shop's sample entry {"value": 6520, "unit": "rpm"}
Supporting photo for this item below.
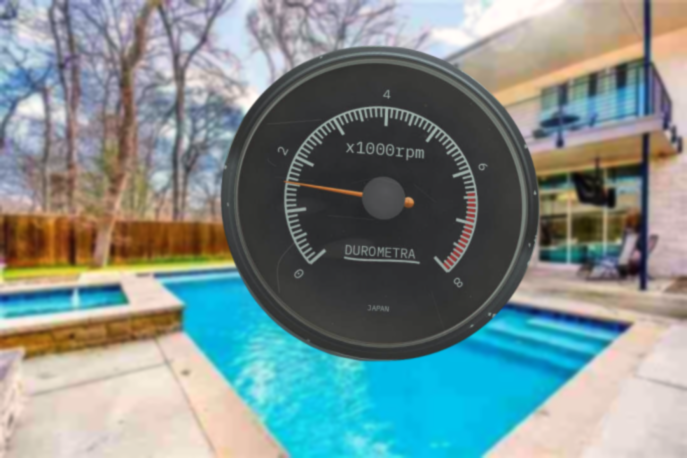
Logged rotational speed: {"value": 1500, "unit": "rpm"}
